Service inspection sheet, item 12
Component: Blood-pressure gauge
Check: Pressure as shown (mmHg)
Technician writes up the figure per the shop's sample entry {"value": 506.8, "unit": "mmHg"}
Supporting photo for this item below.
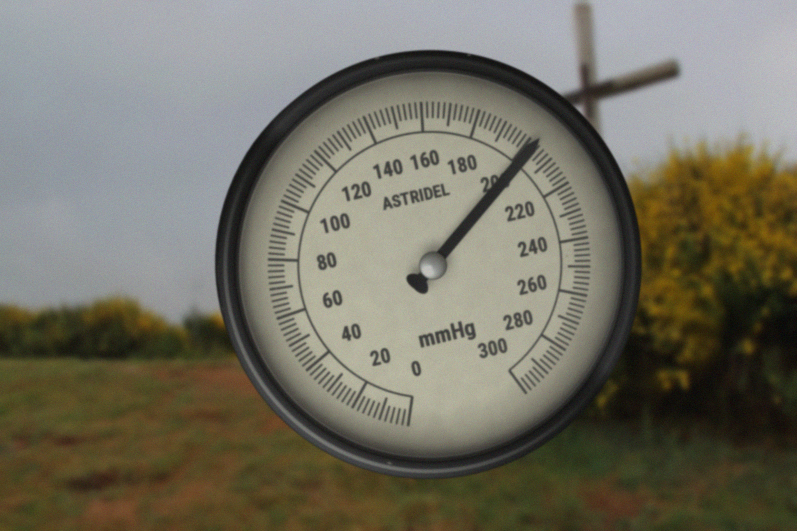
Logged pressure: {"value": 202, "unit": "mmHg"}
